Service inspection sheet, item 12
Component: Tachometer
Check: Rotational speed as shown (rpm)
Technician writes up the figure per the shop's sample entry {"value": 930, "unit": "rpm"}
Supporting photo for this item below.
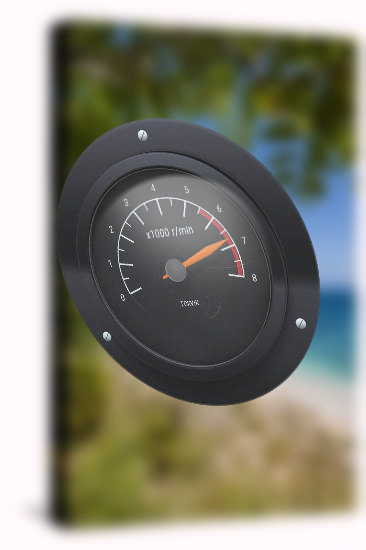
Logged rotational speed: {"value": 6750, "unit": "rpm"}
